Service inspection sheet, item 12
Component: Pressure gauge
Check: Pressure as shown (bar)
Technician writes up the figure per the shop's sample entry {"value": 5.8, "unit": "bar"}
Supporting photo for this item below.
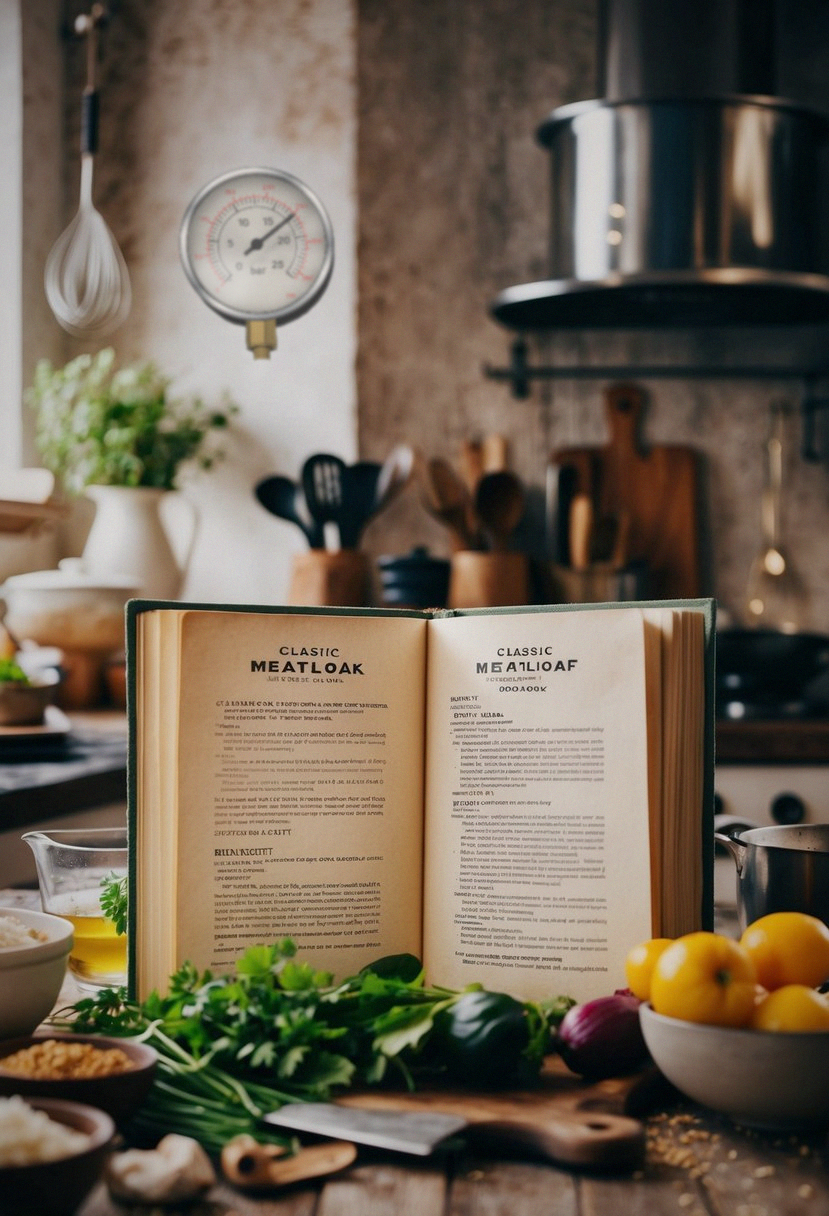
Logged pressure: {"value": 17.5, "unit": "bar"}
